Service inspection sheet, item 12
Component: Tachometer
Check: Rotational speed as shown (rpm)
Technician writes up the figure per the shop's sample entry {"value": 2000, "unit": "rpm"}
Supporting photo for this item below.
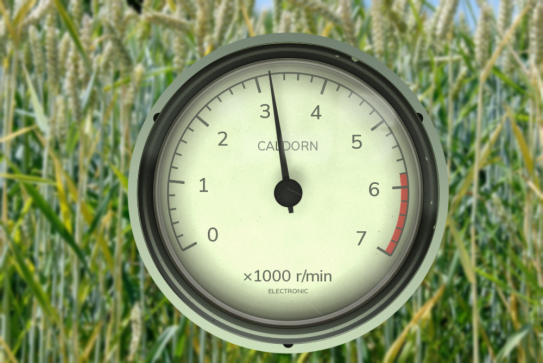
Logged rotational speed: {"value": 3200, "unit": "rpm"}
